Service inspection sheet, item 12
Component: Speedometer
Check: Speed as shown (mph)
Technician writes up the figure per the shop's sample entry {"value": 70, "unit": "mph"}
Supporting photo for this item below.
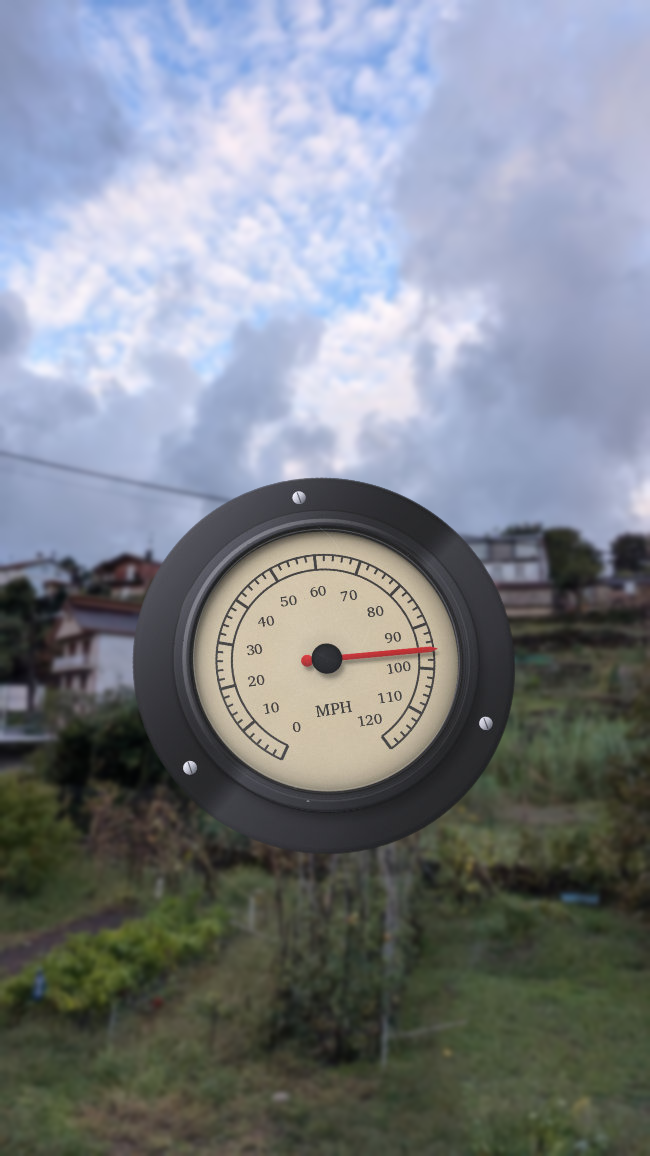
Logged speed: {"value": 96, "unit": "mph"}
